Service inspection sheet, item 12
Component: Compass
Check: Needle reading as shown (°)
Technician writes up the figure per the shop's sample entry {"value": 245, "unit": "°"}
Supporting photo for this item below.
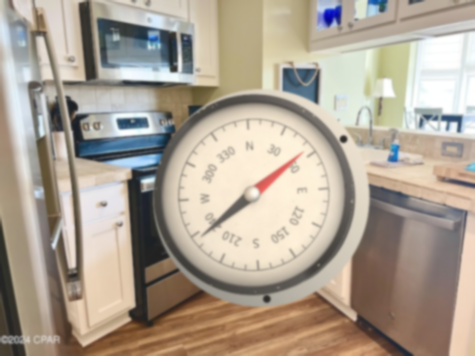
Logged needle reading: {"value": 55, "unit": "°"}
